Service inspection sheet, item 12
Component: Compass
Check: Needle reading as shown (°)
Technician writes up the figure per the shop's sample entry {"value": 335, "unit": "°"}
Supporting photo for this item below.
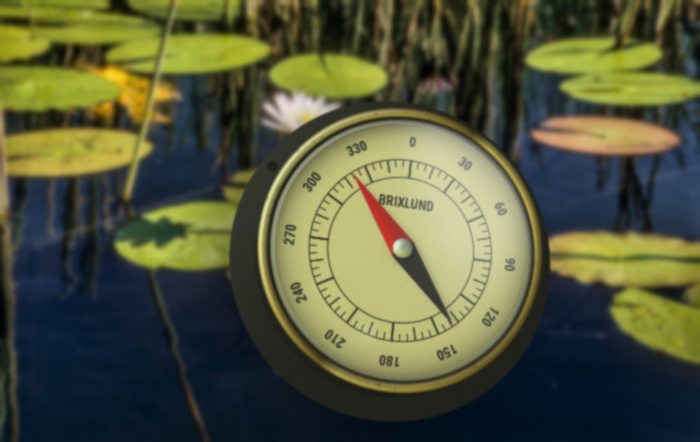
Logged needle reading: {"value": 320, "unit": "°"}
